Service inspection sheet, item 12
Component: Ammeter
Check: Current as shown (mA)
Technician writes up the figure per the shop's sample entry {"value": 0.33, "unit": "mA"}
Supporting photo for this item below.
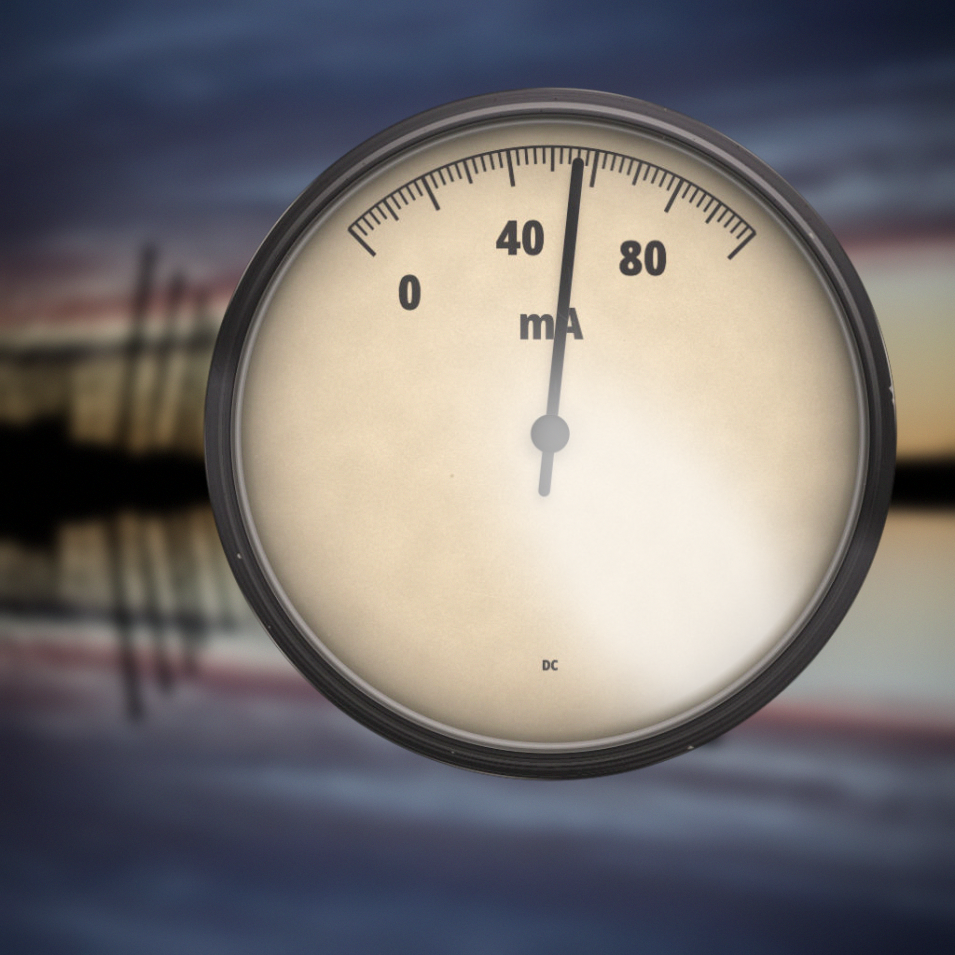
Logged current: {"value": 56, "unit": "mA"}
